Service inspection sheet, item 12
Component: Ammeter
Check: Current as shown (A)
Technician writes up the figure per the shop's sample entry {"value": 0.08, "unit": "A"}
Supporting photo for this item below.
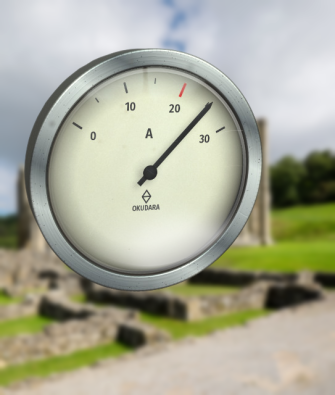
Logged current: {"value": 25, "unit": "A"}
